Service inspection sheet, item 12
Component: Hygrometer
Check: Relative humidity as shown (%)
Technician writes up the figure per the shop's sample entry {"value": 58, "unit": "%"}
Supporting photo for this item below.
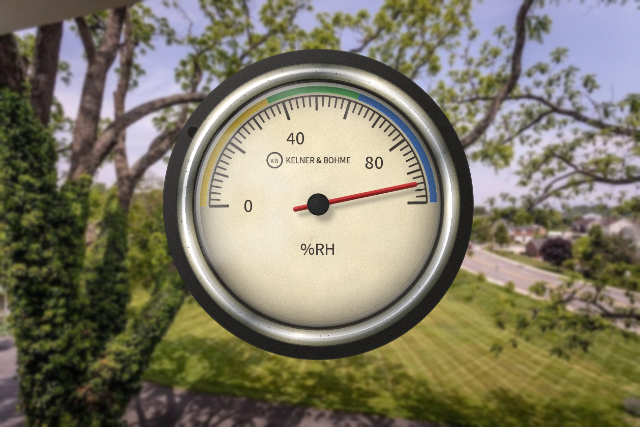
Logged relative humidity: {"value": 94, "unit": "%"}
